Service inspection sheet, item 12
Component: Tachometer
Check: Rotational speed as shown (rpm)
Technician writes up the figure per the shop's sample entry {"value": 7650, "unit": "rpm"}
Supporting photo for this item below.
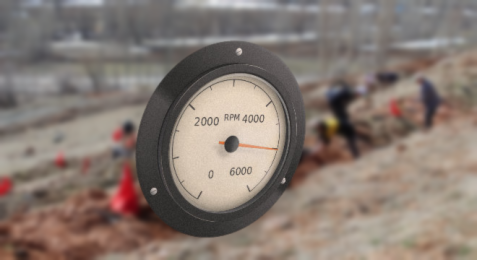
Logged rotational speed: {"value": 5000, "unit": "rpm"}
